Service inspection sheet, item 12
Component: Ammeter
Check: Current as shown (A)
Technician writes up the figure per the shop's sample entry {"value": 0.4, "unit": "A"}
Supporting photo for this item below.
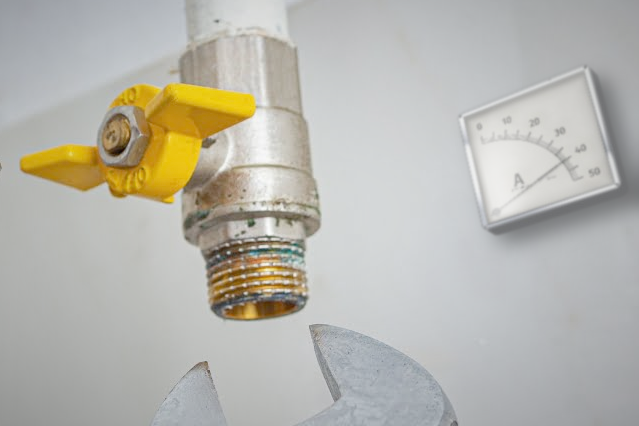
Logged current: {"value": 40, "unit": "A"}
